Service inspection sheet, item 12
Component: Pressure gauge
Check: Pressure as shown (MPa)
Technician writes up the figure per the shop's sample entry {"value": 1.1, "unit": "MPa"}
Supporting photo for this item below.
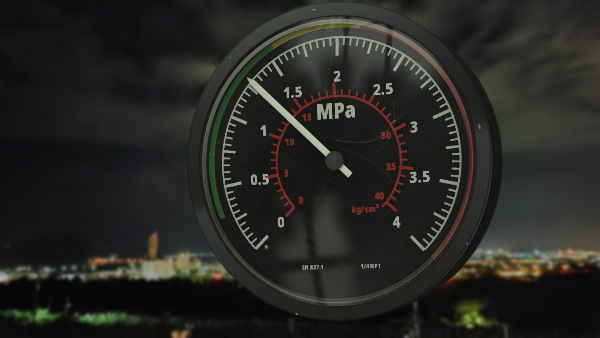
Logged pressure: {"value": 1.3, "unit": "MPa"}
